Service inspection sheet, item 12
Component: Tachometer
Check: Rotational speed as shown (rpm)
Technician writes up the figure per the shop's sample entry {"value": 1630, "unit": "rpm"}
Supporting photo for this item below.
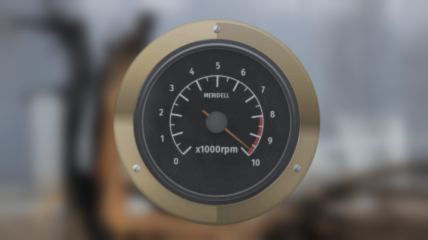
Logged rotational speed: {"value": 9750, "unit": "rpm"}
